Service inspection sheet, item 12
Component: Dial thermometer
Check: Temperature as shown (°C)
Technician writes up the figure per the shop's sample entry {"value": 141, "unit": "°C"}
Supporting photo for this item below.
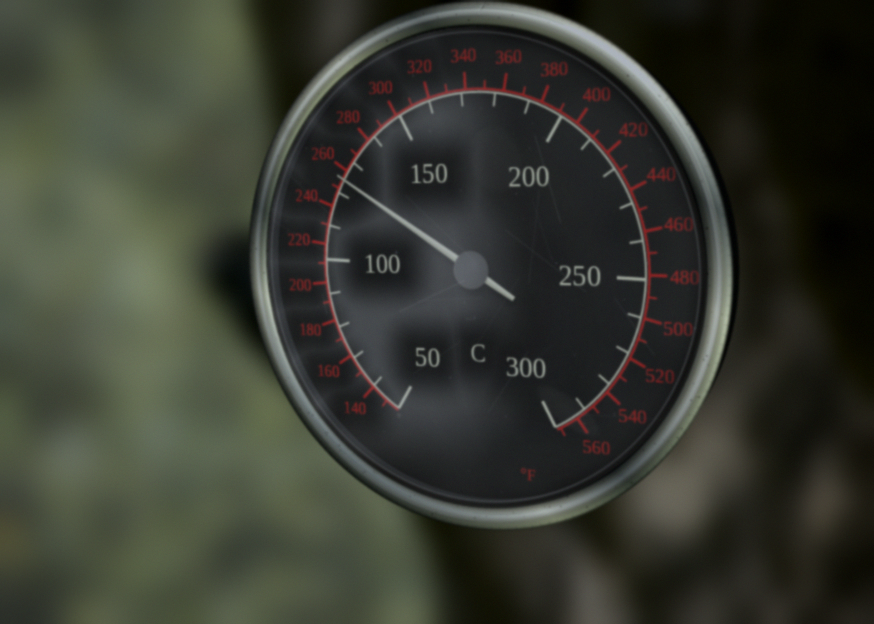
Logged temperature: {"value": 125, "unit": "°C"}
